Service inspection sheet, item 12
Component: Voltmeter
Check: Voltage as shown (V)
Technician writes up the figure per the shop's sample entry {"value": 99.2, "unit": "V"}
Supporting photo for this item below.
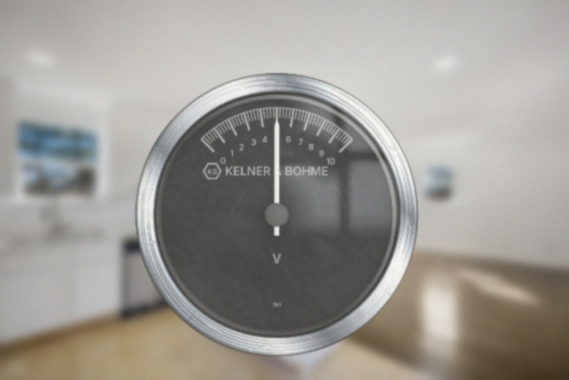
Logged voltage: {"value": 5, "unit": "V"}
